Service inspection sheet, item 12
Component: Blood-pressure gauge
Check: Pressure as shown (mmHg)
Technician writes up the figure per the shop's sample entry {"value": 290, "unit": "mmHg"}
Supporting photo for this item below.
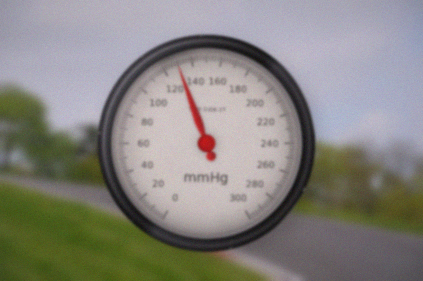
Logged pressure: {"value": 130, "unit": "mmHg"}
